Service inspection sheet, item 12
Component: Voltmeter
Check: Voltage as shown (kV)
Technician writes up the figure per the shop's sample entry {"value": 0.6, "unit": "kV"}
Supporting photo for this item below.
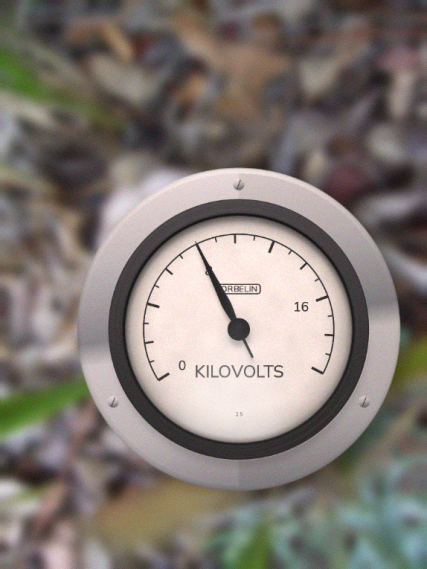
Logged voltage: {"value": 8, "unit": "kV"}
